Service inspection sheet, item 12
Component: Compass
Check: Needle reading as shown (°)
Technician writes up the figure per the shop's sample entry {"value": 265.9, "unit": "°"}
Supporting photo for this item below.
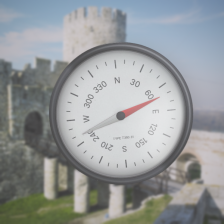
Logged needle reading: {"value": 70, "unit": "°"}
